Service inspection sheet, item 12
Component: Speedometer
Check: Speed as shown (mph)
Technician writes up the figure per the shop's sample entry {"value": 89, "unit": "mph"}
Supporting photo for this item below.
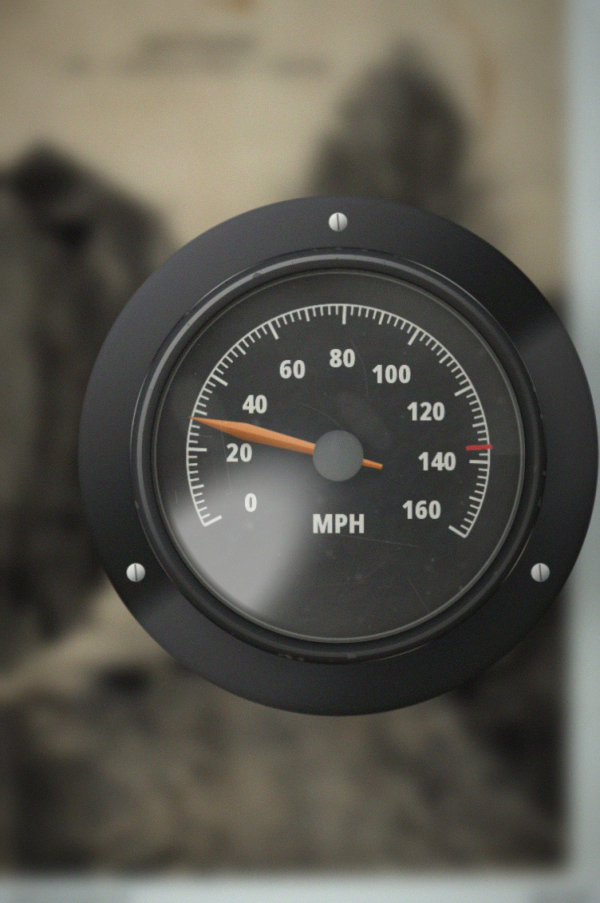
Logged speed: {"value": 28, "unit": "mph"}
